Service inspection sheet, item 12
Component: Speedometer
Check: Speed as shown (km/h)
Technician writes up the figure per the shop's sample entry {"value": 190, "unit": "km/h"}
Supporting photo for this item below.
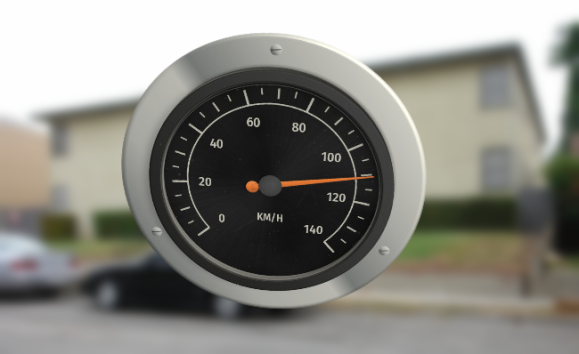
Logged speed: {"value": 110, "unit": "km/h"}
